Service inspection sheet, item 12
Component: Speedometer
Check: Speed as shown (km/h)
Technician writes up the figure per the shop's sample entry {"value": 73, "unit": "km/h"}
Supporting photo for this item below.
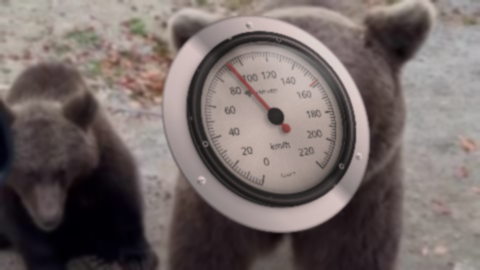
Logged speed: {"value": 90, "unit": "km/h"}
